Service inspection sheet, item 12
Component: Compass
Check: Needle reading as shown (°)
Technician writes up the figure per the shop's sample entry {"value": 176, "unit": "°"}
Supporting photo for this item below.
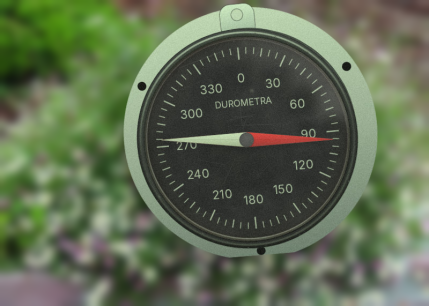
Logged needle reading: {"value": 95, "unit": "°"}
